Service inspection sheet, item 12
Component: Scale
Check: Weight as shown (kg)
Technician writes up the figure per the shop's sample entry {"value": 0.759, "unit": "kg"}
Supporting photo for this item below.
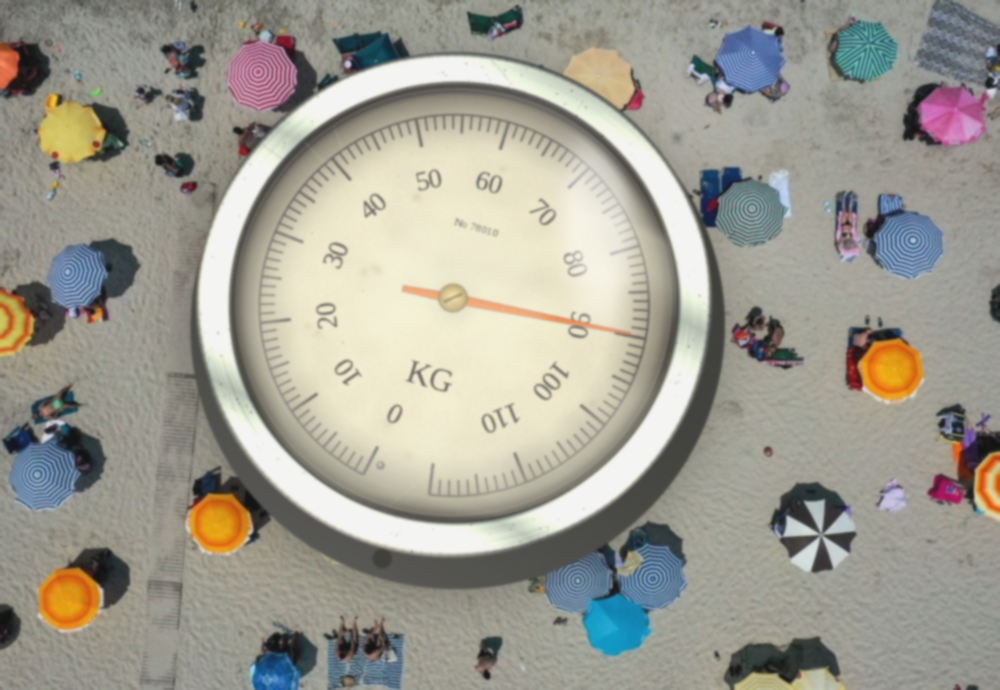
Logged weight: {"value": 90, "unit": "kg"}
